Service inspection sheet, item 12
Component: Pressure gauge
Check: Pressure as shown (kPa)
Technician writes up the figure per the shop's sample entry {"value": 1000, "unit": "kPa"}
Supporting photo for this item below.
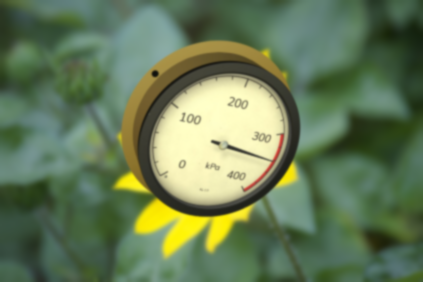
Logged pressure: {"value": 340, "unit": "kPa"}
